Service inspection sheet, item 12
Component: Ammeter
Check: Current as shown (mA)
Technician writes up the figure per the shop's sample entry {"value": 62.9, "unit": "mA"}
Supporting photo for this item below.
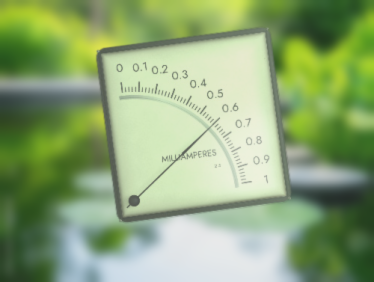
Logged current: {"value": 0.6, "unit": "mA"}
